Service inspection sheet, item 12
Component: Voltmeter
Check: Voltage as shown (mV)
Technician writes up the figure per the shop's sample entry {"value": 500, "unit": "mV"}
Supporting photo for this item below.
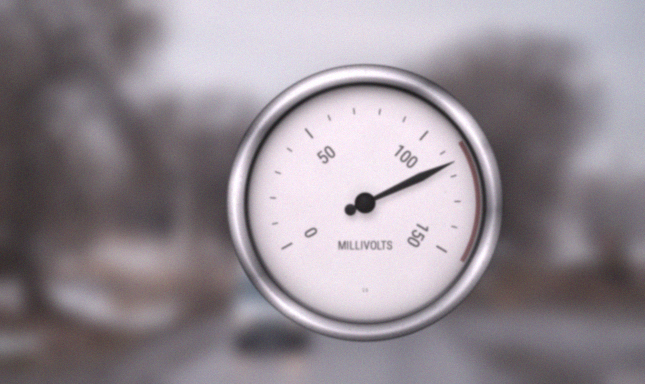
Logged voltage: {"value": 115, "unit": "mV"}
